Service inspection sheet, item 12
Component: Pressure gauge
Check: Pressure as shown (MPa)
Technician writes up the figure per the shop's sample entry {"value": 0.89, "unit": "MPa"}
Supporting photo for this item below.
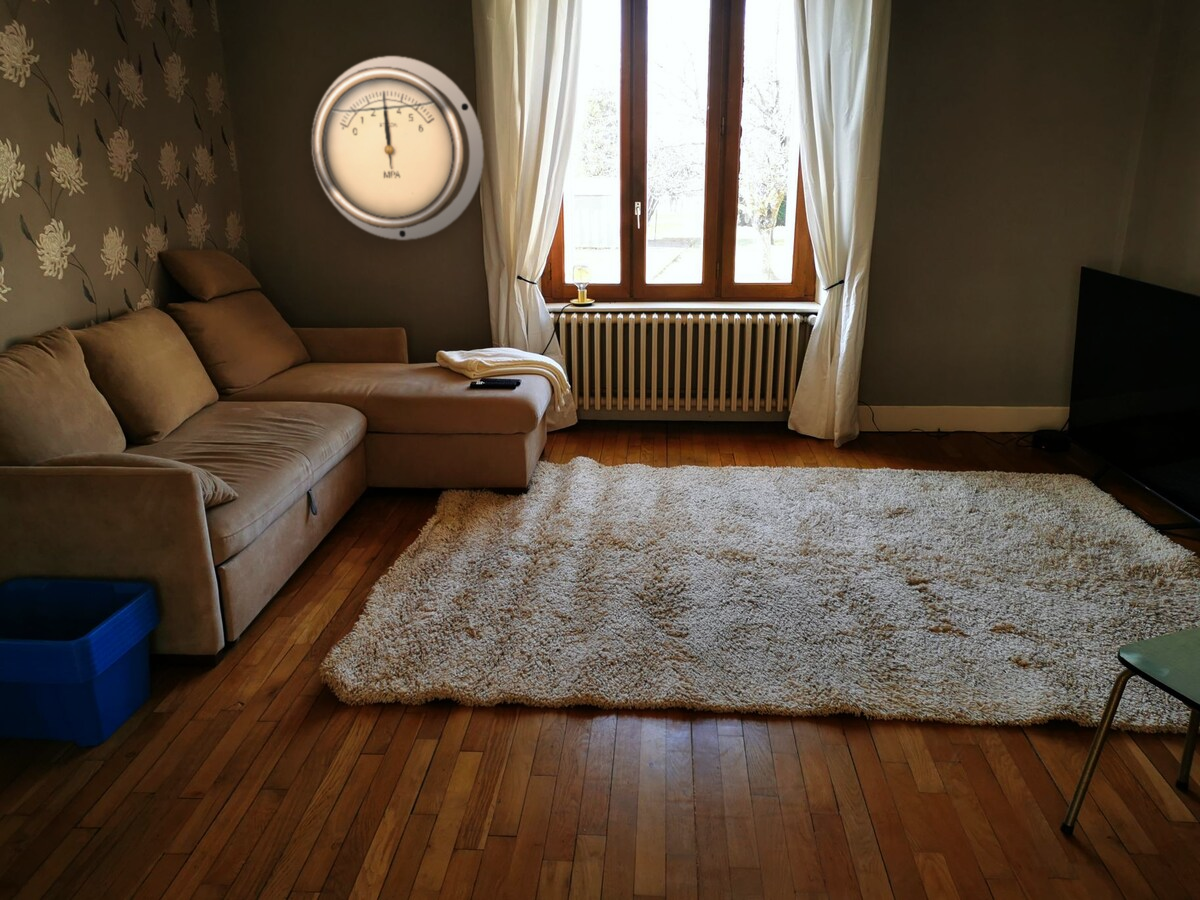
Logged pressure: {"value": 3, "unit": "MPa"}
